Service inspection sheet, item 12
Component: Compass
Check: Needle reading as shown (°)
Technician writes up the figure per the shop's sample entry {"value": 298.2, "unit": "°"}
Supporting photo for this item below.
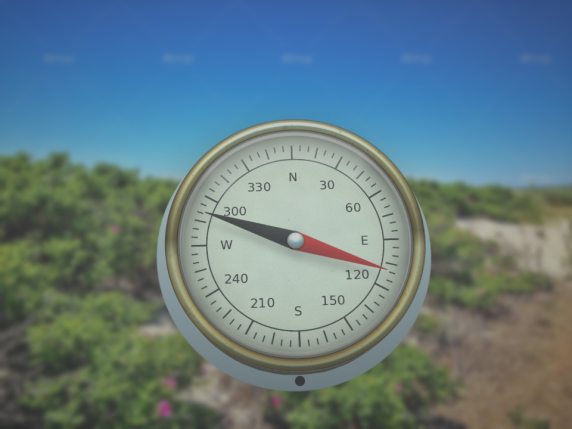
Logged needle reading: {"value": 110, "unit": "°"}
